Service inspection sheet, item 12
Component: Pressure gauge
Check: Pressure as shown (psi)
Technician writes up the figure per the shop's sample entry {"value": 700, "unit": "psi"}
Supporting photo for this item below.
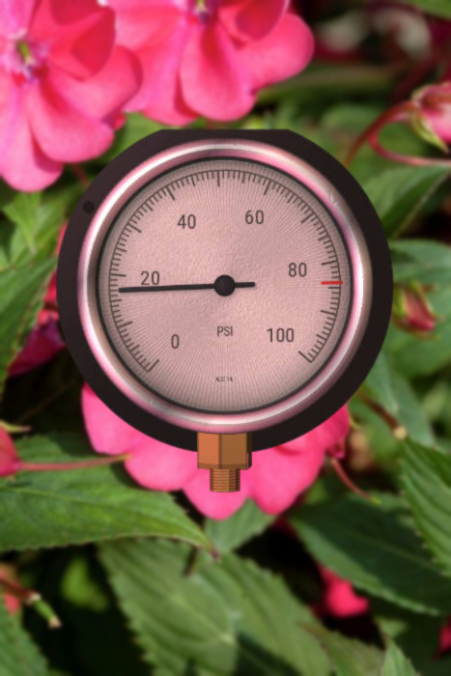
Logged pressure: {"value": 17, "unit": "psi"}
